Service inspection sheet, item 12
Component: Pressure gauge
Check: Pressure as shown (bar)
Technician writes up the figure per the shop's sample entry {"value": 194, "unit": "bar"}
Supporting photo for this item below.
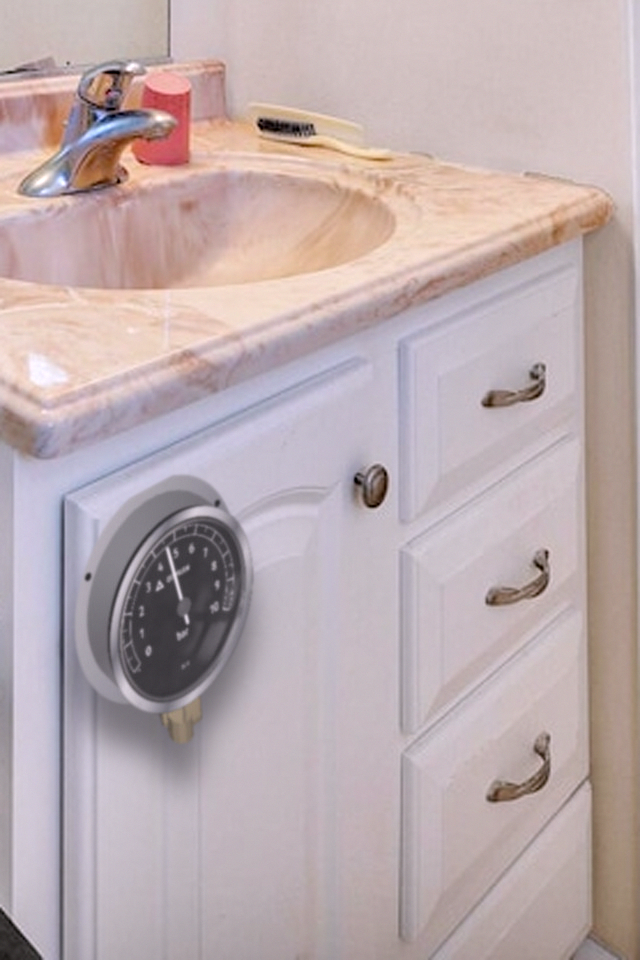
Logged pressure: {"value": 4.5, "unit": "bar"}
